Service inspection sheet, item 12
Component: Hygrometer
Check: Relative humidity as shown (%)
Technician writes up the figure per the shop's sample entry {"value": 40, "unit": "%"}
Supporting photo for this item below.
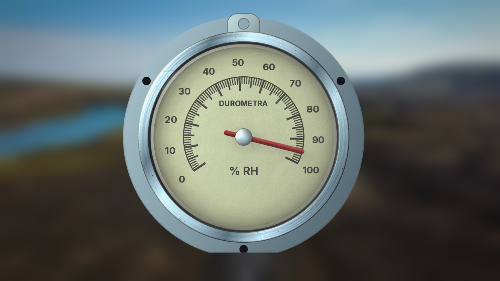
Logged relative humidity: {"value": 95, "unit": "%"}
